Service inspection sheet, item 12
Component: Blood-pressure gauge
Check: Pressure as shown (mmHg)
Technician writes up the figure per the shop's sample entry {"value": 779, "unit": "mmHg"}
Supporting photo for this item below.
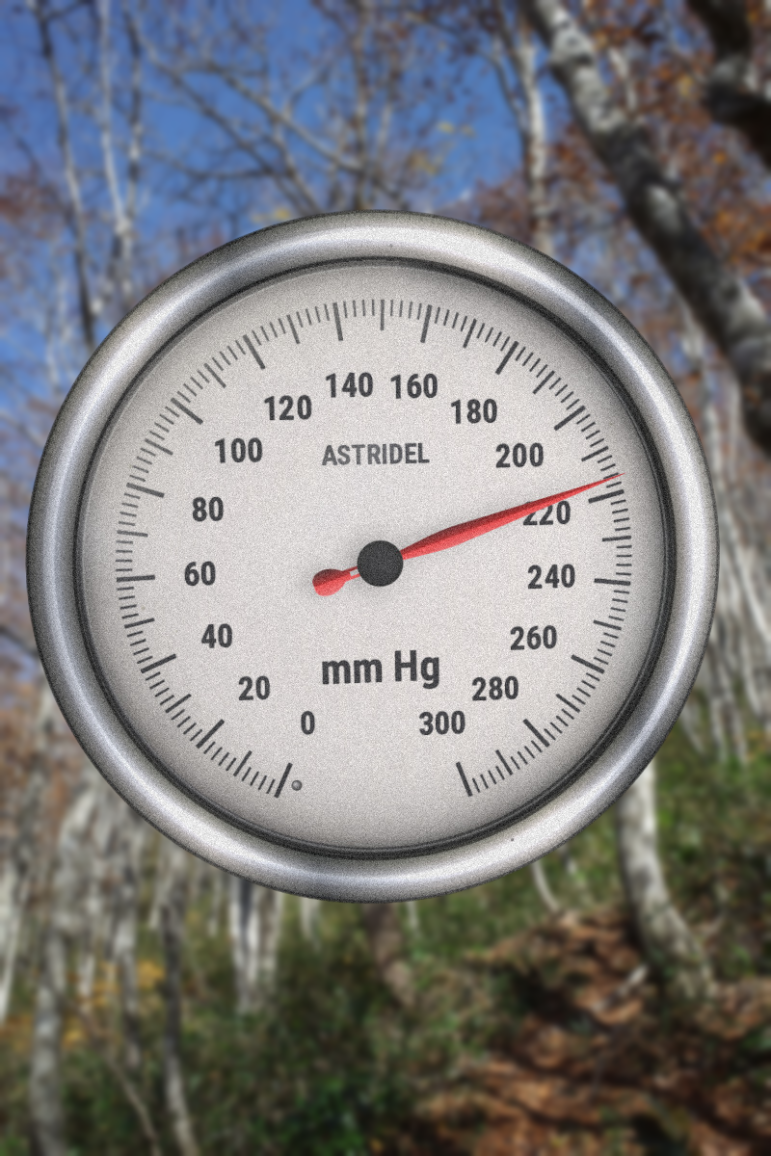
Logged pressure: {"value": 216, "unit": "mmHg"}
